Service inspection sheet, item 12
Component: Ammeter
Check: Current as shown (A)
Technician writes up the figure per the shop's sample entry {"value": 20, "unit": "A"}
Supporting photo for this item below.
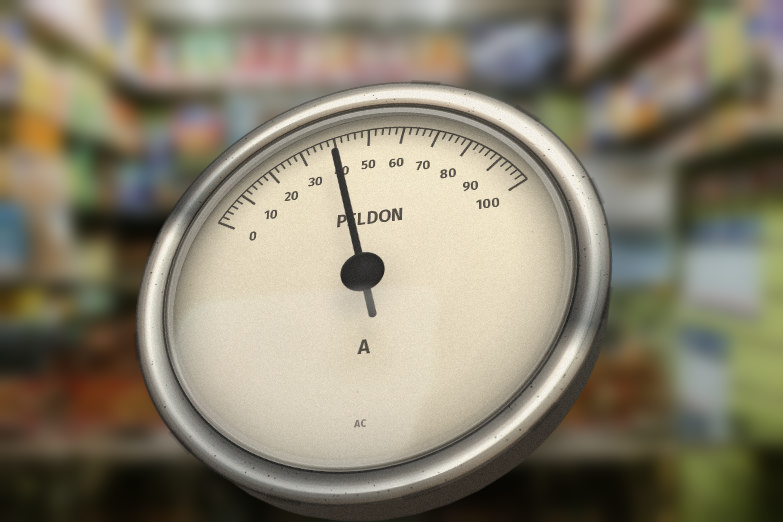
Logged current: {"value": 40, "unit": "A"}
